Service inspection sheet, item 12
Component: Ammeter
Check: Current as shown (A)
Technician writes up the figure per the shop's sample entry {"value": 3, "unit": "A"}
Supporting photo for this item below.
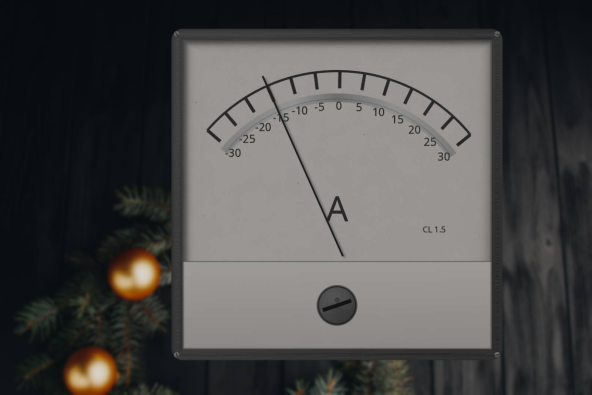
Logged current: {"value": -15, "unit": "A"}
